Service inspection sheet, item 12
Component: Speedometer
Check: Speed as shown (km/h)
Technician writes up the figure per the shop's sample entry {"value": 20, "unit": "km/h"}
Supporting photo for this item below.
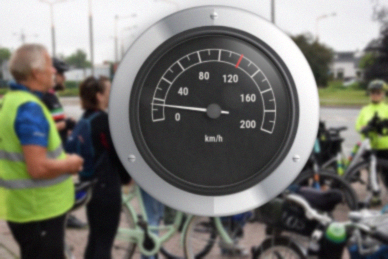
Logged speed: {"value": 15, "unit": "km/h"}
